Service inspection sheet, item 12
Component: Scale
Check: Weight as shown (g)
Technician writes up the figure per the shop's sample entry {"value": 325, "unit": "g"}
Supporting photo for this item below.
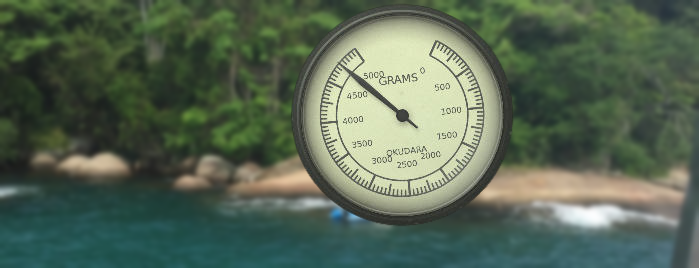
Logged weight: {"value": 4750, "unit": "g"}
